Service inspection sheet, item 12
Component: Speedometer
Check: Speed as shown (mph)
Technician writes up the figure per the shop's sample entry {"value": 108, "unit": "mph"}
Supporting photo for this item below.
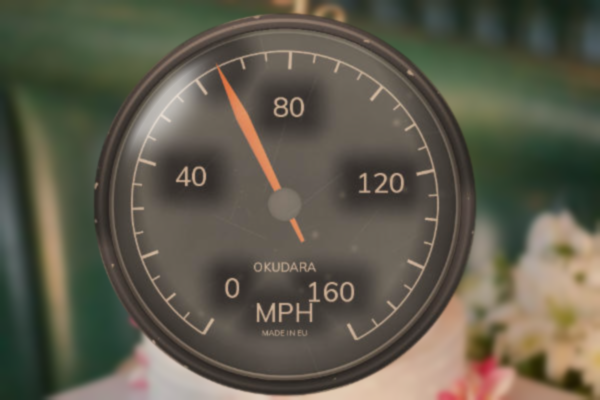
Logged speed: {"value": 65, "unit": "mph"}
